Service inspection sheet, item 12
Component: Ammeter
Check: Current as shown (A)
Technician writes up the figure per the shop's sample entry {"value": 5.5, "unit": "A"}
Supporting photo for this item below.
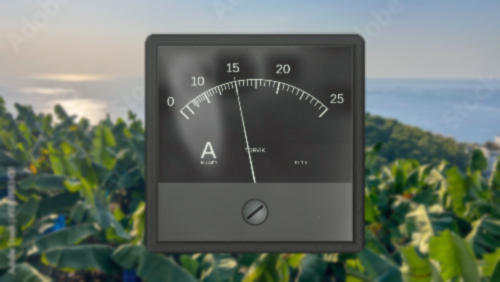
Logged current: {"value": 15, "unit": "A"}
